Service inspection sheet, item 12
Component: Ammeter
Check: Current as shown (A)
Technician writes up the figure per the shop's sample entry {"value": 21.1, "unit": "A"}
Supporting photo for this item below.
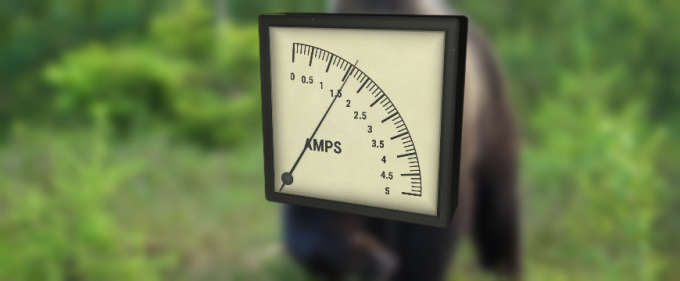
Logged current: {"value": 1.6, "unit": "A"}
